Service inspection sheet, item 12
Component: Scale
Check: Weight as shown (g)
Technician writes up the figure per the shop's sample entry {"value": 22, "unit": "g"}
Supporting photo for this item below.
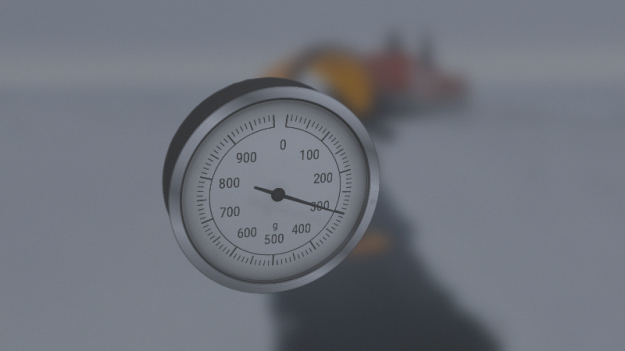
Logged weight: {"value": 300, "unit": "g"}
